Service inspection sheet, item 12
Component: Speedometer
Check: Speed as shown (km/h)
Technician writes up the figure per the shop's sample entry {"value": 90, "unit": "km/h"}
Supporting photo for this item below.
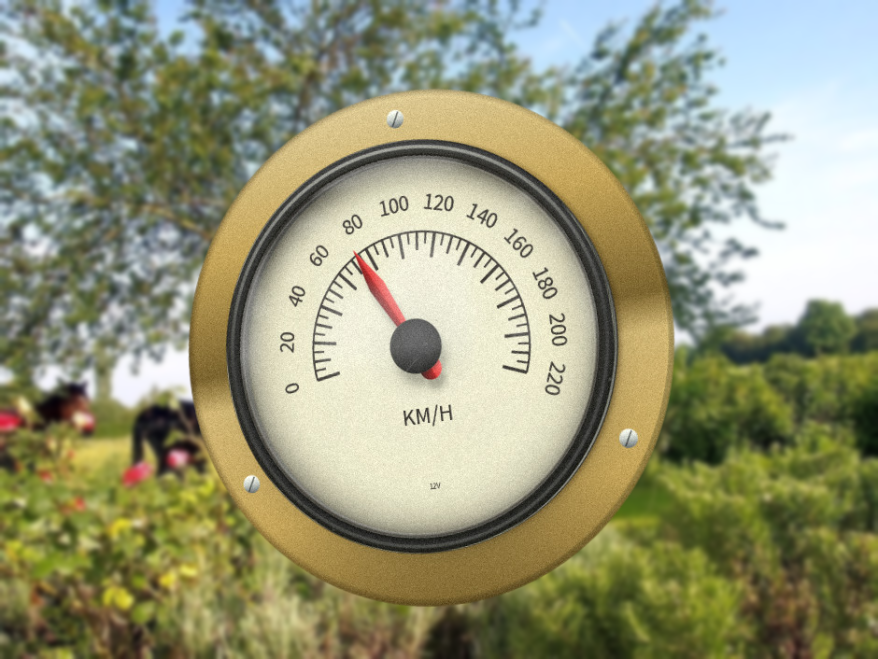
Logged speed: {"value": 75, "unit": "km/h"}
